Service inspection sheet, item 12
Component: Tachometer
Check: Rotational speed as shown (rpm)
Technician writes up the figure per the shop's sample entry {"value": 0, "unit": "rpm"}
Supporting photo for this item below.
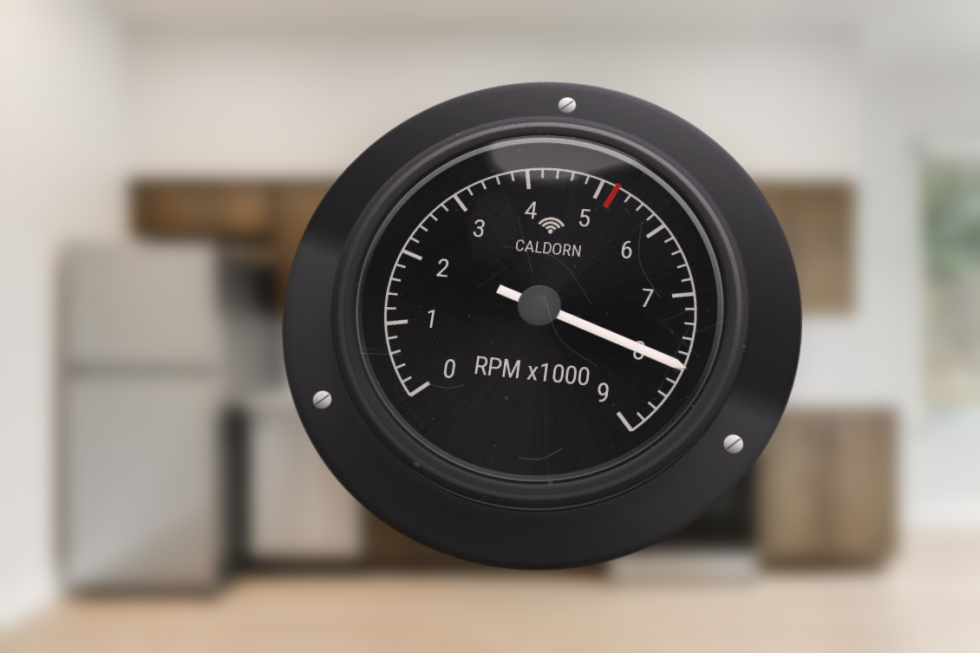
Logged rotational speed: {"value": 8000, "unit": "rpm"}
